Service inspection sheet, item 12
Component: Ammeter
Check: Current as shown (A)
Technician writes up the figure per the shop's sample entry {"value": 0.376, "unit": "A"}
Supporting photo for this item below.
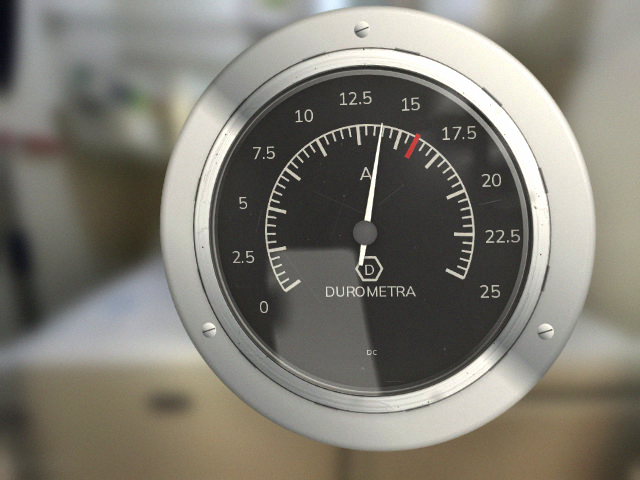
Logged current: {"value": 14, "unit": "A"}
